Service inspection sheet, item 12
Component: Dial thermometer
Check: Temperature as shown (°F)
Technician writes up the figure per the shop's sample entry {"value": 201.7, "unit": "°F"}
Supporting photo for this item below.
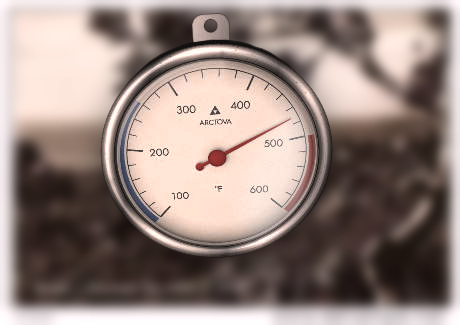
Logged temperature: {"value": 470, "unit": "°F"}
